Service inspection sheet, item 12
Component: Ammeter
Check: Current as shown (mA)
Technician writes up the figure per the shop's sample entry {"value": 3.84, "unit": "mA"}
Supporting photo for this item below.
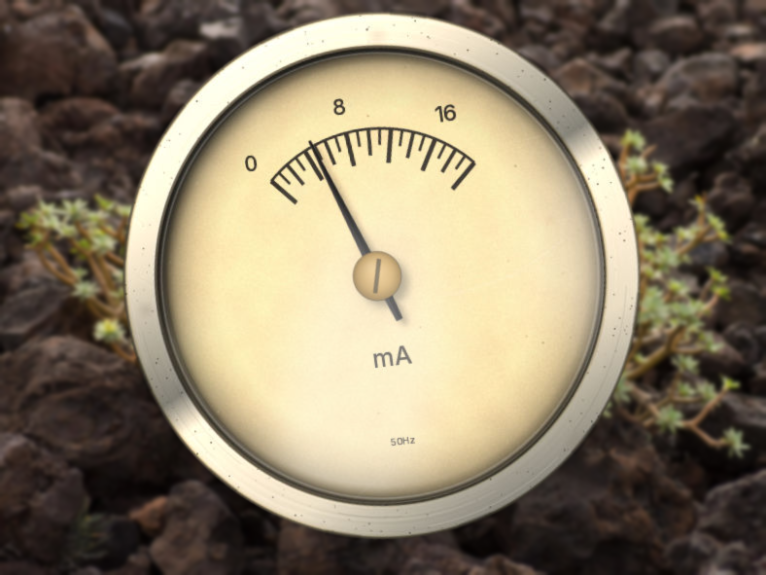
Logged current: {"value": 5, "unit": "mA"}
